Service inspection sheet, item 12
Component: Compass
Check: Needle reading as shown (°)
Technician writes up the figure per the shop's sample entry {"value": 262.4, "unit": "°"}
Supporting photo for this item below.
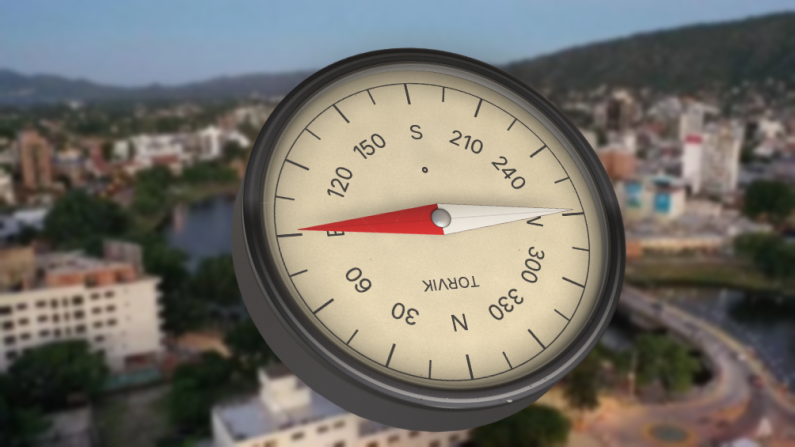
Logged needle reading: {"value": 90, "unit": "°"}
